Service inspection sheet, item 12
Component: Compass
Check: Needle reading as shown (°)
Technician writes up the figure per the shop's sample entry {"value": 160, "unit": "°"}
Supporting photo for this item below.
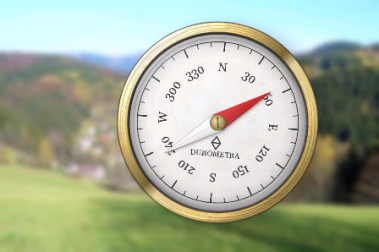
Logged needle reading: {"value": 55, "unit": "°"}
